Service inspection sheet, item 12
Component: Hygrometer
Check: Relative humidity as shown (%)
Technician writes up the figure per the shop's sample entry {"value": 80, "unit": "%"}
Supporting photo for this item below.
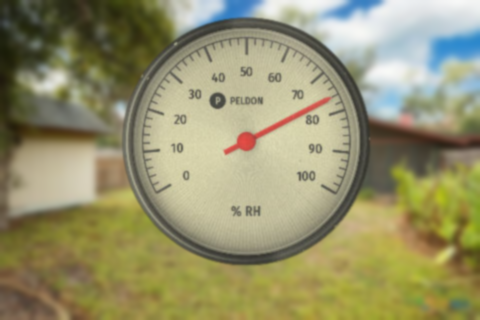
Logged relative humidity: {"value": 76, "unit": "%"}
